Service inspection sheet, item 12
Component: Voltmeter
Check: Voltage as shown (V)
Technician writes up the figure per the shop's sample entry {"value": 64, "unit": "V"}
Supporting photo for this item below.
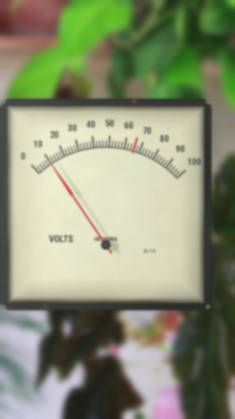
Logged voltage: {"value": 10, "unit": "V"}
